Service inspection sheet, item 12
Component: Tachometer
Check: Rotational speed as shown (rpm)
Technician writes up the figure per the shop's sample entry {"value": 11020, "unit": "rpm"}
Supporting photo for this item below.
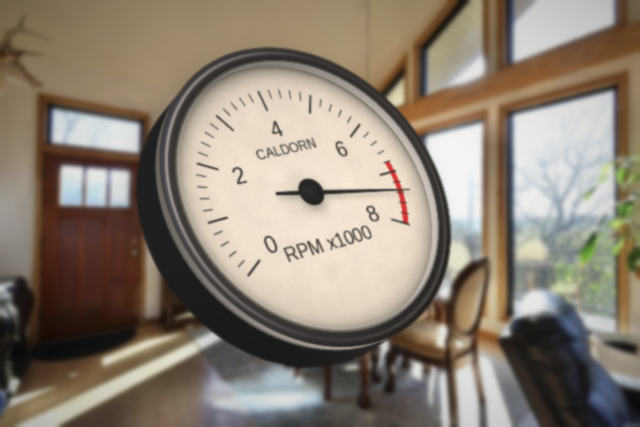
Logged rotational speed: {"value": 7400, "unit": "rpm"}
